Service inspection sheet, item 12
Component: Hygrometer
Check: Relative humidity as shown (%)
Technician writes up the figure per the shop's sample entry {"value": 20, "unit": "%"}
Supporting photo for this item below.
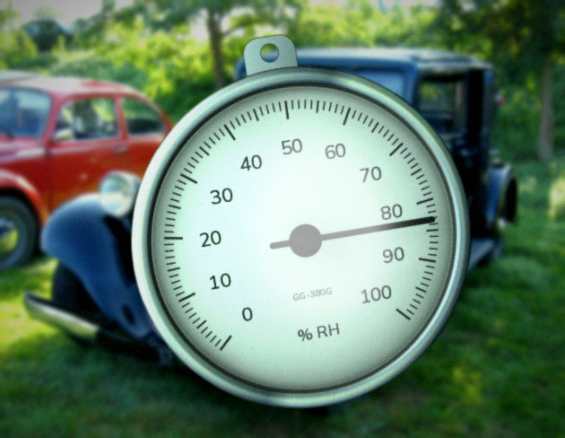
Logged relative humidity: {"value": 83, "unit": "%"}
